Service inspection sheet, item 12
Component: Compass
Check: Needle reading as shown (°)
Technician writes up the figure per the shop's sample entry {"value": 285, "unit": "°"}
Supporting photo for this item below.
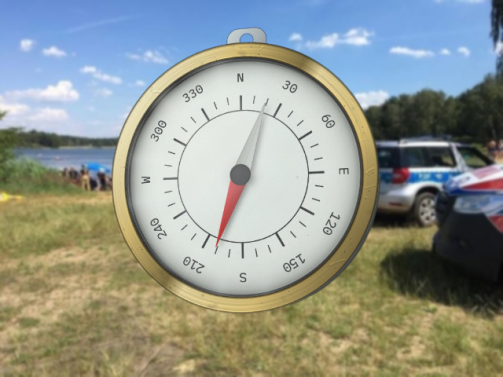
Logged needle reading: {"value": 200, "unit": "°"}
